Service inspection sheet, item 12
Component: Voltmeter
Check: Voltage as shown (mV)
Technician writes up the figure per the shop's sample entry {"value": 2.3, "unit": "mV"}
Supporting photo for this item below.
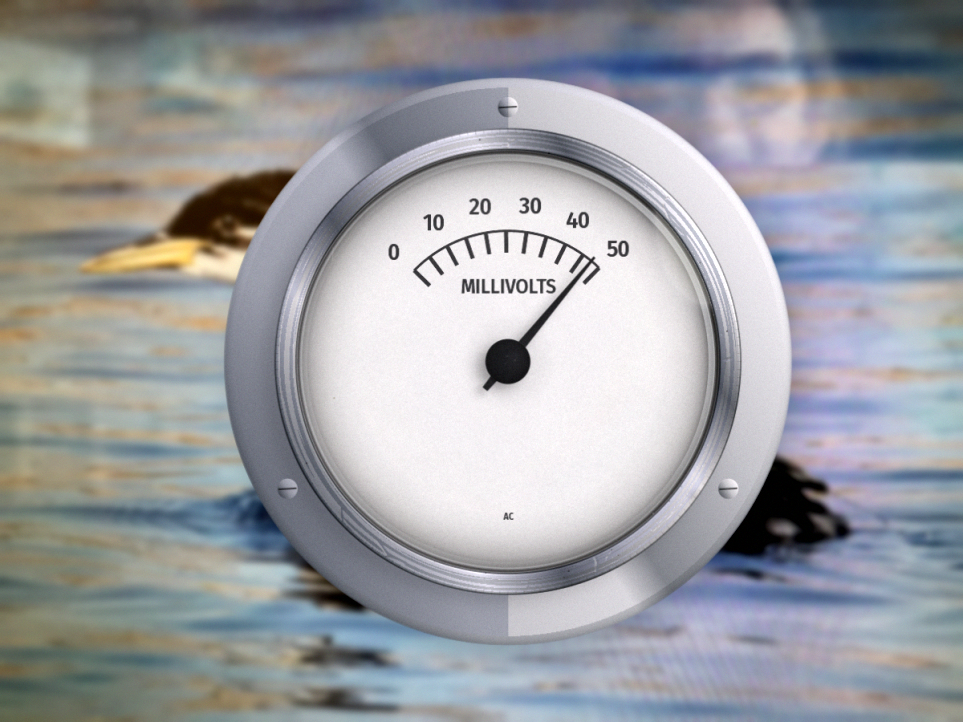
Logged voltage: {"value": 47.5, "unit": "mV"}
